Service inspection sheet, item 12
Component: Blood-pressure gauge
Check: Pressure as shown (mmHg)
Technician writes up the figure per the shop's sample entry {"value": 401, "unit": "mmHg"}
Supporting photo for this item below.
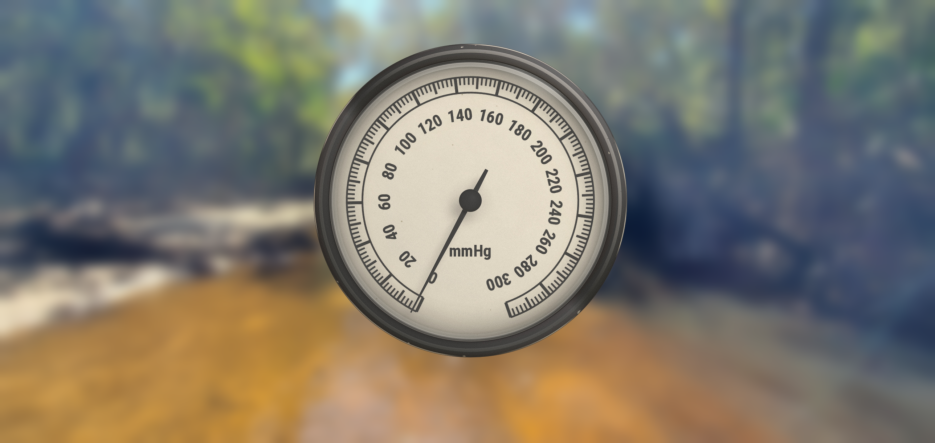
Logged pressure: {"value": 2, "unit": "mmHg"}
